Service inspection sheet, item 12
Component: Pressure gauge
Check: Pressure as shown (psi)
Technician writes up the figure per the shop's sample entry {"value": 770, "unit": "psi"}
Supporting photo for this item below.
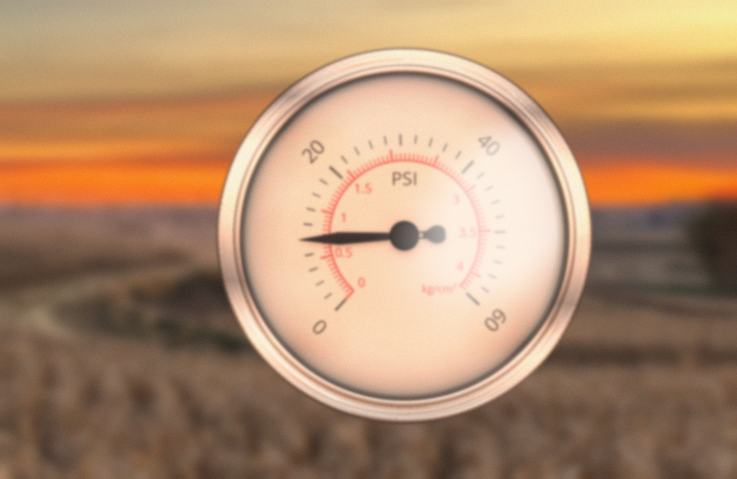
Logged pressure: {"value": 10, "unit": "psi"}
